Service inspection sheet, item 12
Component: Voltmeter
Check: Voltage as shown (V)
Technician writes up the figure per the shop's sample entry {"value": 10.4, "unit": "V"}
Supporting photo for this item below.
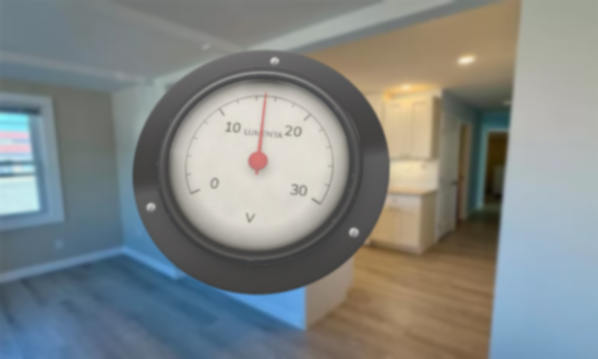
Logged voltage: {"value": 15, "unit": "V"}
